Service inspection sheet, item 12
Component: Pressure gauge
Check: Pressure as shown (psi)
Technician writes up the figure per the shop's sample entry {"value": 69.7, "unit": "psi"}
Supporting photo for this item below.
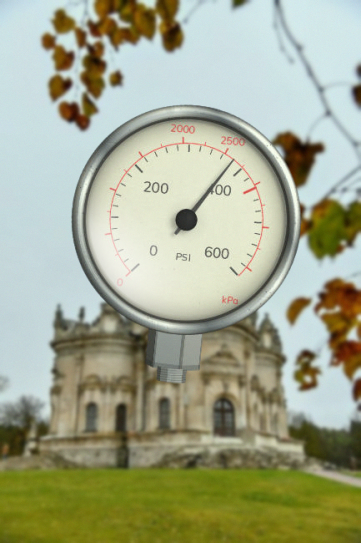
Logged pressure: {"value": 380, "unit": "psi"}
